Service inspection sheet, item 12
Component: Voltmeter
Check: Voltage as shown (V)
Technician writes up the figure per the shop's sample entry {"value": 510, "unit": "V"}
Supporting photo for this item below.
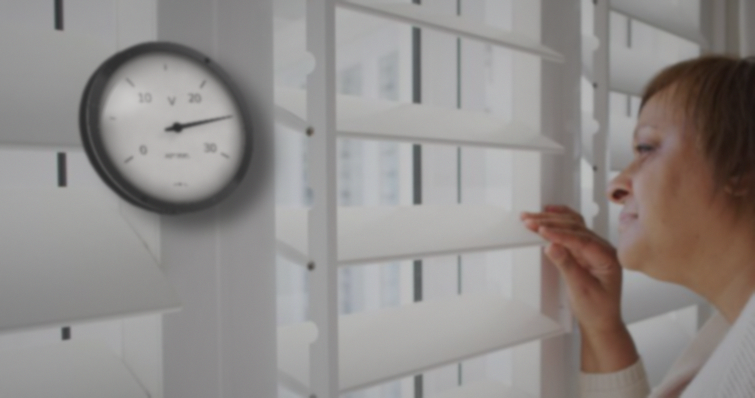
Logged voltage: {"value": 25, "unit": "V"}
